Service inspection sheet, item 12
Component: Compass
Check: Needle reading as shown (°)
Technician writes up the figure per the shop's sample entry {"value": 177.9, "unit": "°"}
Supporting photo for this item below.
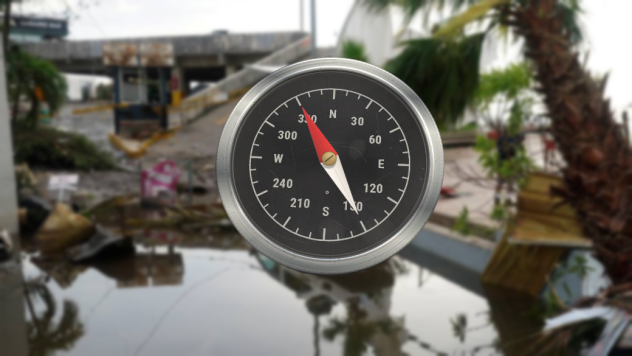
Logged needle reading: {"value": 330, "unit": "°"}
